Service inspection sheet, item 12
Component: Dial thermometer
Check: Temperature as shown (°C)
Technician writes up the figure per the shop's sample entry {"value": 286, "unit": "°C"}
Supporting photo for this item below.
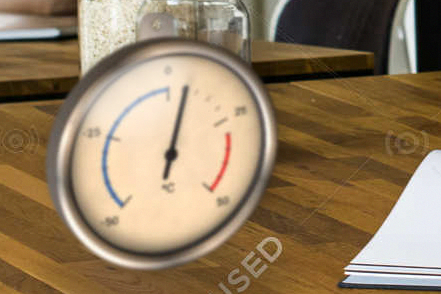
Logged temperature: {"value": 5, "unit": "°C"}
